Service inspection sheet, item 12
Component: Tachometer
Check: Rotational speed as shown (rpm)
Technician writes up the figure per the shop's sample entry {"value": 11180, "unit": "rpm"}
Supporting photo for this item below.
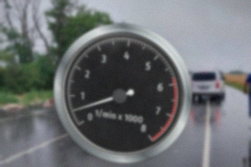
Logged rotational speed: {"value": 500, "unit": "rpm"}
